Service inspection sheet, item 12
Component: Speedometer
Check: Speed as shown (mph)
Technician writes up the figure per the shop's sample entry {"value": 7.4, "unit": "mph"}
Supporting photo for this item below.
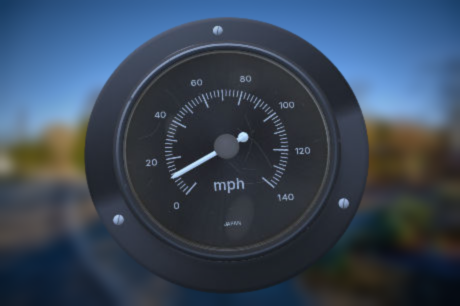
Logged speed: {"value": 10, "unit": "mph"}
